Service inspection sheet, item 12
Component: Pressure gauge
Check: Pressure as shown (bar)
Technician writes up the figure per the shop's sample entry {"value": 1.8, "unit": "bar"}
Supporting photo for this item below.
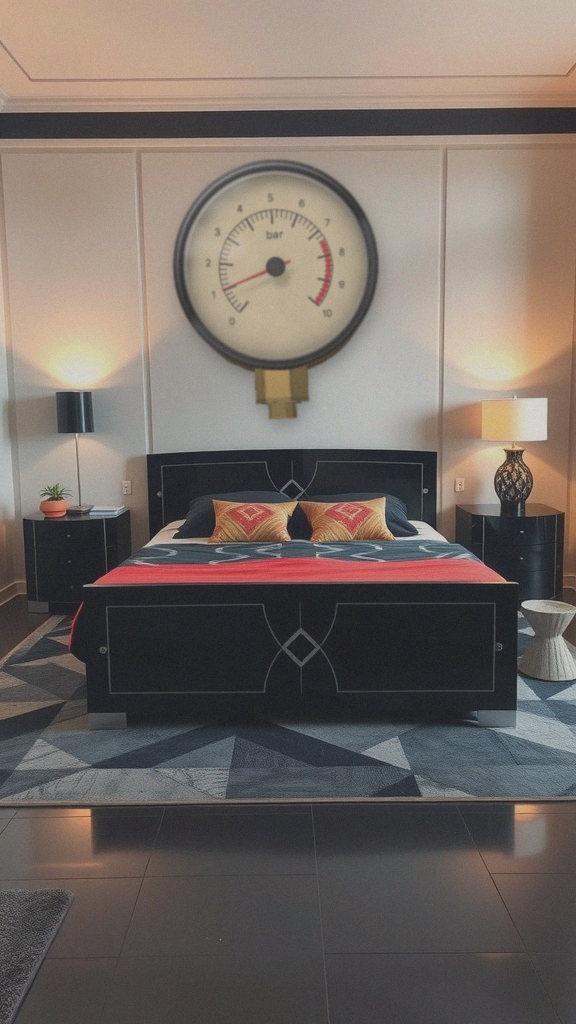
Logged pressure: {"value": 1, "unit": "bar"}
